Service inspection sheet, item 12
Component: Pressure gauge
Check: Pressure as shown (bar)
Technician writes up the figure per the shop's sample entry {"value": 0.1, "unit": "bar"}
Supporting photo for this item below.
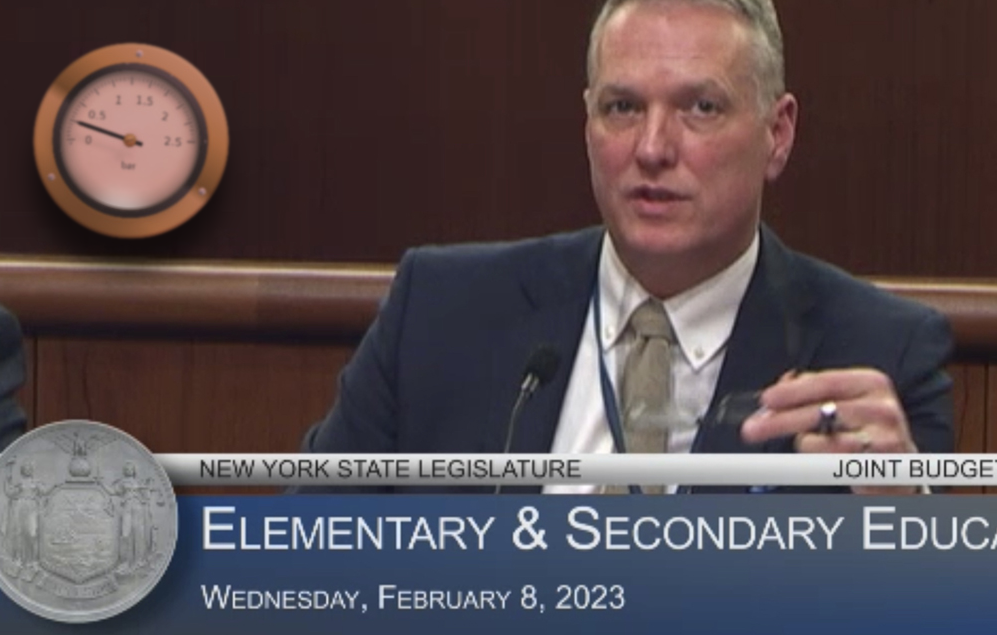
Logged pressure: {"value": 0.25, "unit": "bar"}
